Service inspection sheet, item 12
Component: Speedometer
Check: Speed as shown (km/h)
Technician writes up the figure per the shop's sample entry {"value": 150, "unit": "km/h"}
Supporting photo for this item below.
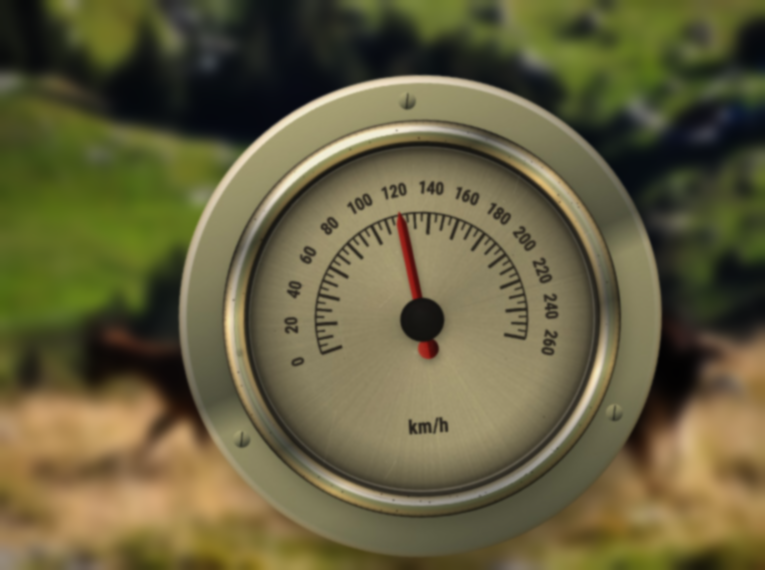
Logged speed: {"value": 120, "unit": "km/h"}
